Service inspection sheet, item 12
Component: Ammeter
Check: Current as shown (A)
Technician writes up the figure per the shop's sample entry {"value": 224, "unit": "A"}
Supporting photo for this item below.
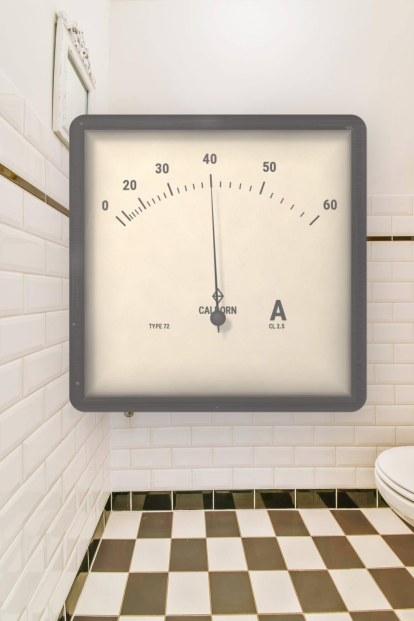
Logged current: {"value": 40, "unit": "A"}
